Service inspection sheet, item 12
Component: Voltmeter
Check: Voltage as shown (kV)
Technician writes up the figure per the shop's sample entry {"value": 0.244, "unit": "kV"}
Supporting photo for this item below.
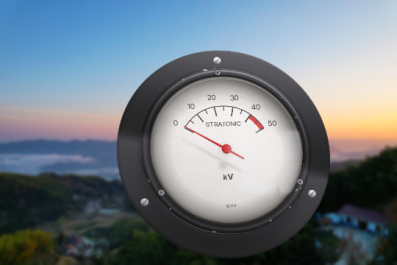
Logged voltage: {"value": 0, "unit": "kV"}
